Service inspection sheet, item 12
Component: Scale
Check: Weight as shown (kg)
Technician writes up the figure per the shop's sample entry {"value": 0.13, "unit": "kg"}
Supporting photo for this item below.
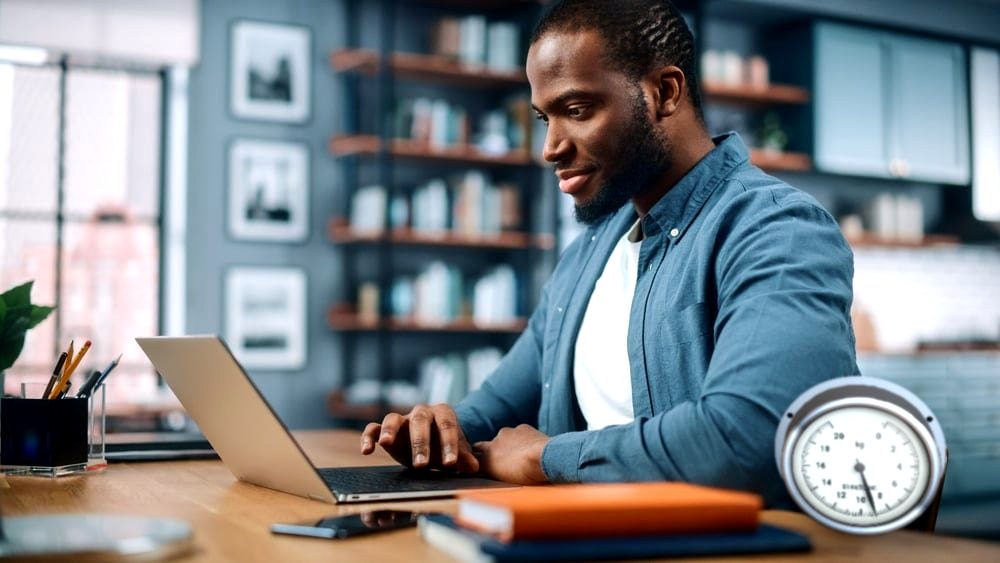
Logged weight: {"value": 9, "unit": "kg"}
